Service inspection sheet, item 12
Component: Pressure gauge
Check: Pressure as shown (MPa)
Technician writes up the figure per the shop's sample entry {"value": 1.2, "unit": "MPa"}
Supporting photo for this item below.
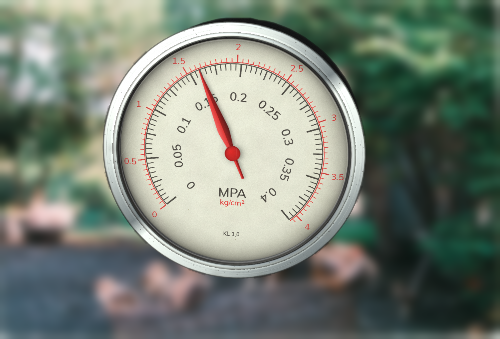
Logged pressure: {"value": 0.16, "unit": "MPa"}
